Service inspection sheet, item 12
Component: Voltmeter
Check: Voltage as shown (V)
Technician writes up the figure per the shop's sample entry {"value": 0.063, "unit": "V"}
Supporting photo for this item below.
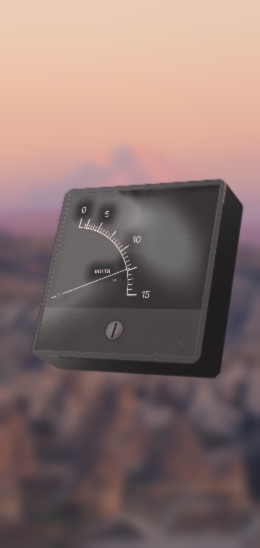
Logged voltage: {"value": 12.5, "unit": "V"}
